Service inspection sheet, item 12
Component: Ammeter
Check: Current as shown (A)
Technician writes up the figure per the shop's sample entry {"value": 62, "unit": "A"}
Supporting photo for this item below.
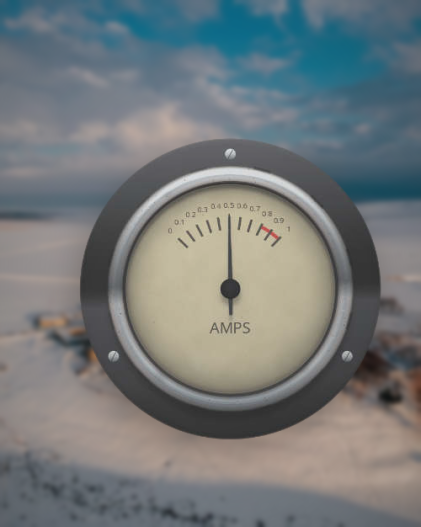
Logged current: {"value": 0.5, "unit": "A"}
